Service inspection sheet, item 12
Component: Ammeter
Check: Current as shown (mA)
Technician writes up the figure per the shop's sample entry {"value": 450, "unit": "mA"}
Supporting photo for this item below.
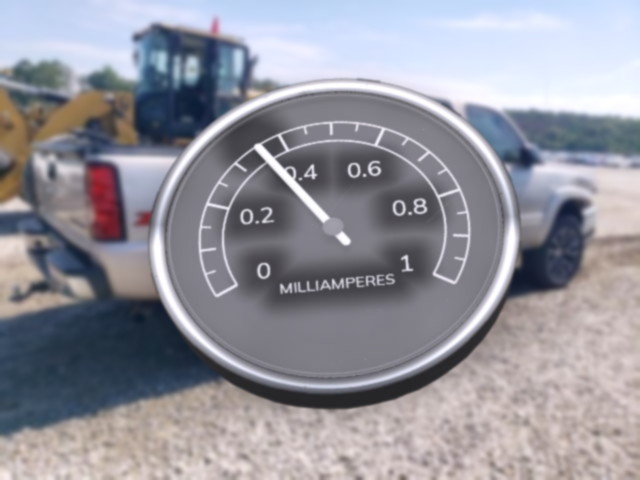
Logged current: {"value": 0.35, "unit": "mA"}
